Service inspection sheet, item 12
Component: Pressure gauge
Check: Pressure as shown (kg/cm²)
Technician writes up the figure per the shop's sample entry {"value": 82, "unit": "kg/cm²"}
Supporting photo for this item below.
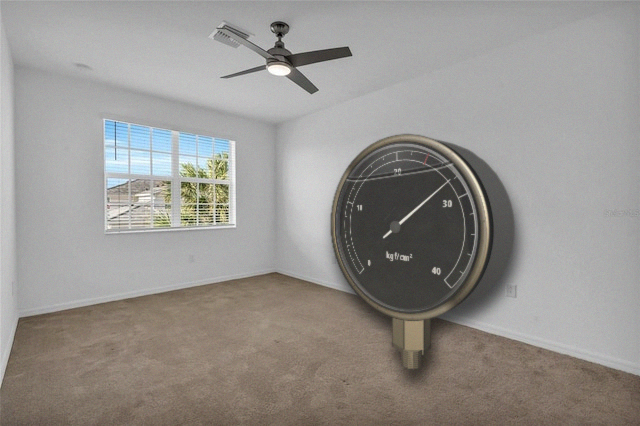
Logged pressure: {"value": 28, "unit": "kg/cm²"}
